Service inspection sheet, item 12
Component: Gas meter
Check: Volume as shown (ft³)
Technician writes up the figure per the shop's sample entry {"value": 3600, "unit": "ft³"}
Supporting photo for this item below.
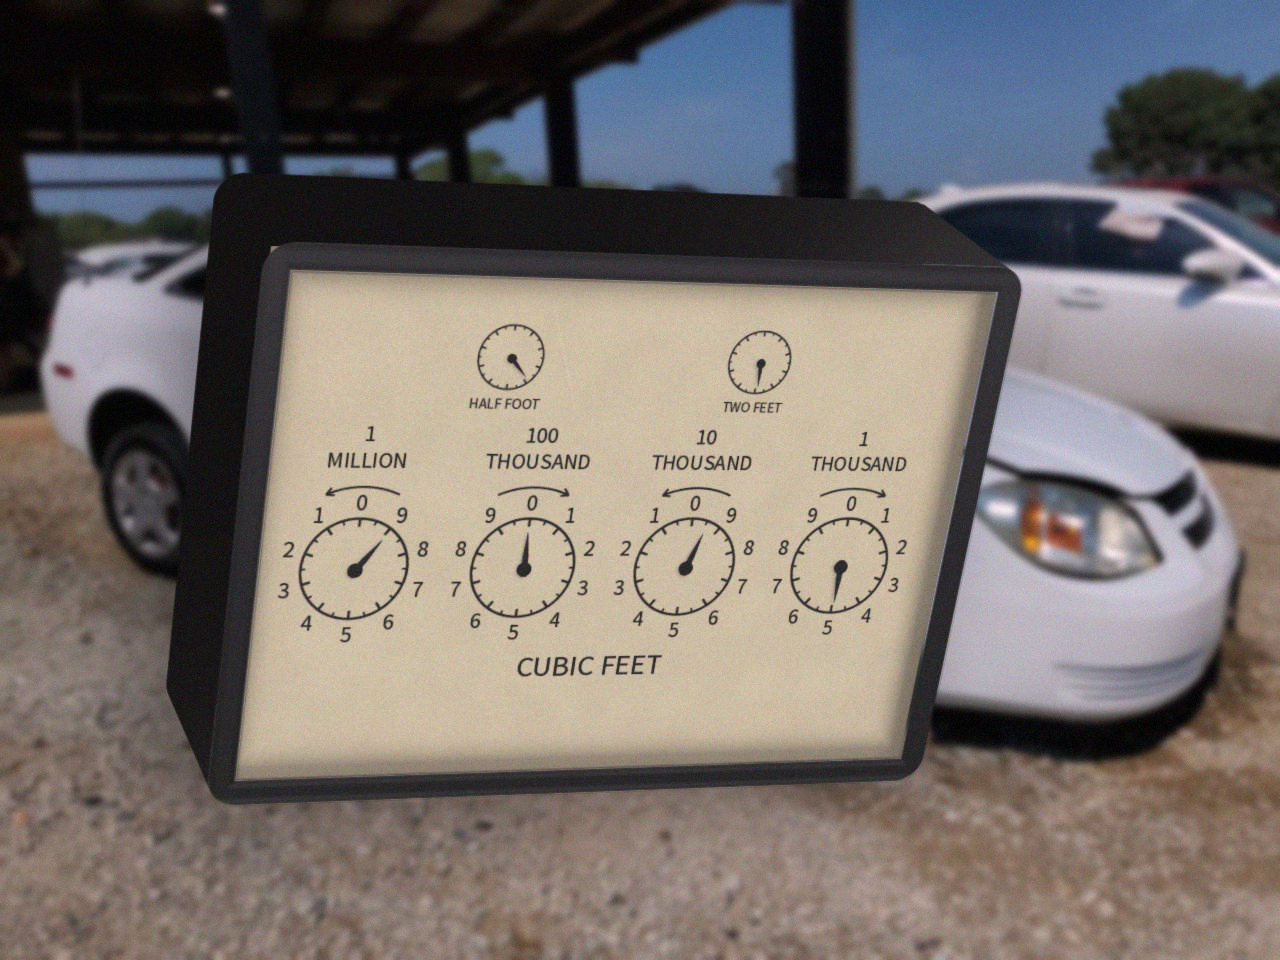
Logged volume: {"value": 899500, "unit": "ft³"}
